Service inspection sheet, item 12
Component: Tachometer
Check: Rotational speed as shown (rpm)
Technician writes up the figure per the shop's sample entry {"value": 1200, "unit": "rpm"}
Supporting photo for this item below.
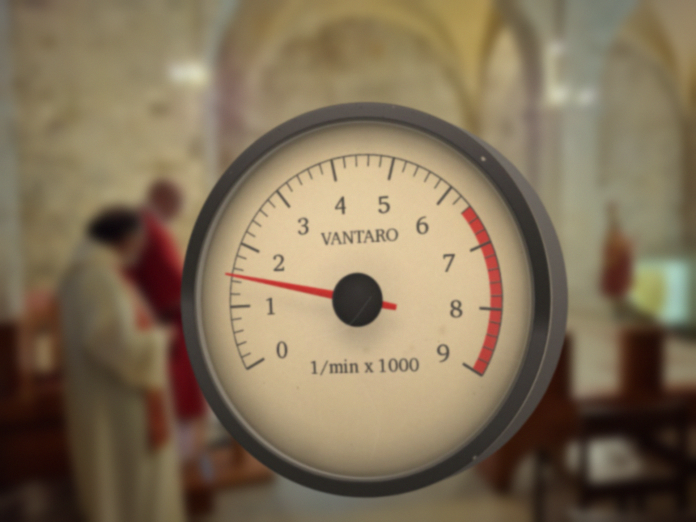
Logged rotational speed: {"value": 1500, "unit": "rpm"}
